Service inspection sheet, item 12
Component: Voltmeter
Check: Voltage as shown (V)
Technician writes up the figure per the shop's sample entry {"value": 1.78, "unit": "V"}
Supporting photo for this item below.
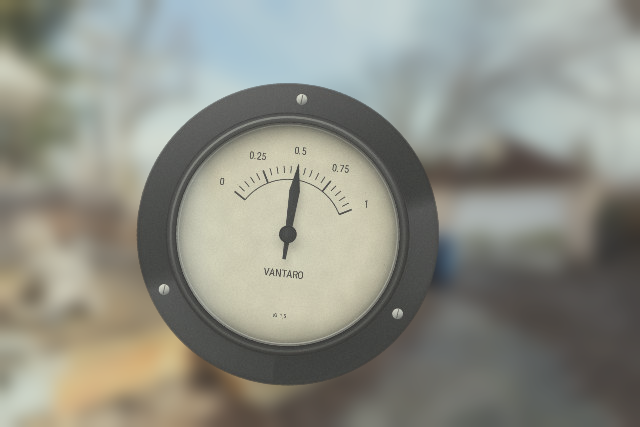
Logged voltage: {"value": 0.5, "unit": "V"}
